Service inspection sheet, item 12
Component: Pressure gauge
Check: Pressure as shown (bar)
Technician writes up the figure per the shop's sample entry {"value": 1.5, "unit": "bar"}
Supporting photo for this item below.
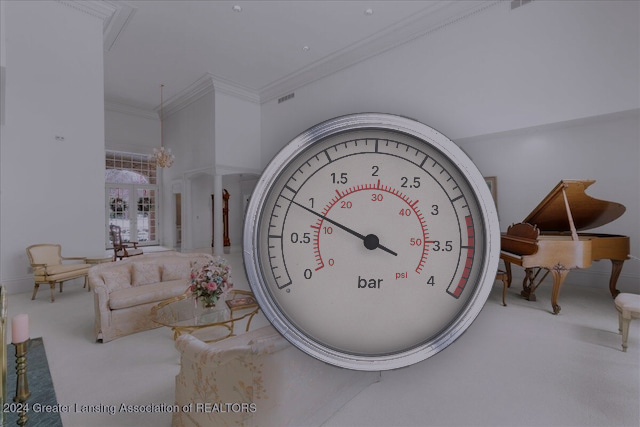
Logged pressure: {"value": 0.9, "unit": "bar"}
